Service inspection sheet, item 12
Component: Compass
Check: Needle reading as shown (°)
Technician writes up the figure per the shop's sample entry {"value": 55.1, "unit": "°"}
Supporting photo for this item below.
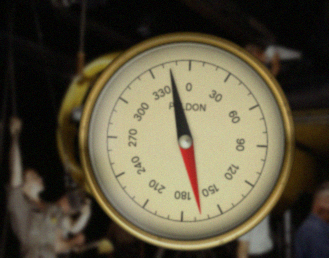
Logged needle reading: {"value": 165, "unit": "°"}
